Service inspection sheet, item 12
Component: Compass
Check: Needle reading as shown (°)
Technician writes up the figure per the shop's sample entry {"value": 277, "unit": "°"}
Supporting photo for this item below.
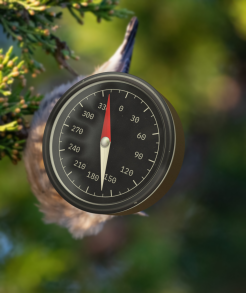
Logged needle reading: {"value": 340, "unit": "°"}
